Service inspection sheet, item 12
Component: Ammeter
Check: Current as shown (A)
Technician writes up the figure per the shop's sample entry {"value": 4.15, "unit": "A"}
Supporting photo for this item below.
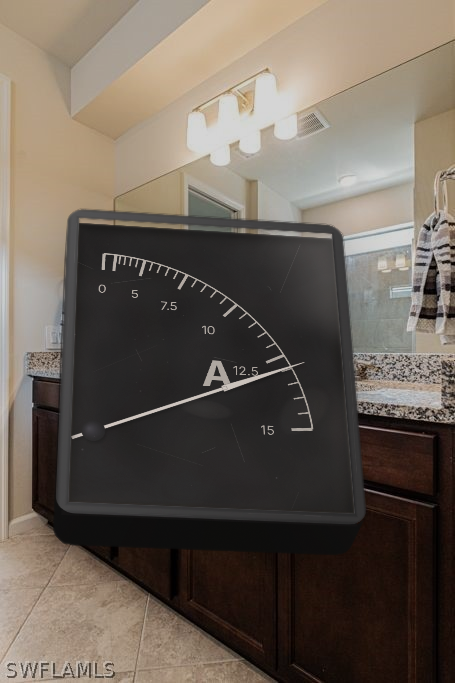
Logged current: {"value": 13, "unit": "A"}
